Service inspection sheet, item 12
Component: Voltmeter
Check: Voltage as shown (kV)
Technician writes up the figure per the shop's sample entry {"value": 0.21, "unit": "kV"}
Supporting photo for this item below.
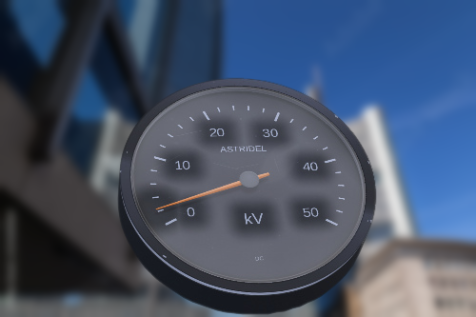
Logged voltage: {"value": 2, "unit": "kV"}
